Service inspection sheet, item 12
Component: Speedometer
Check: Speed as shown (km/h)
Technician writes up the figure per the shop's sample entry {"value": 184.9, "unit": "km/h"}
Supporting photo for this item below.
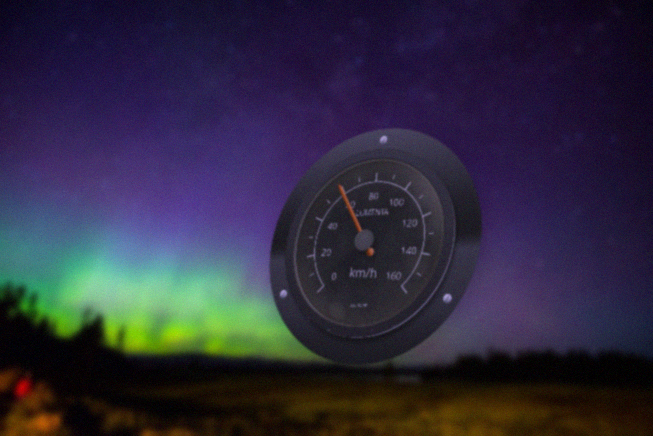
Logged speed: {"value": 60, "unit": "km/h"}
